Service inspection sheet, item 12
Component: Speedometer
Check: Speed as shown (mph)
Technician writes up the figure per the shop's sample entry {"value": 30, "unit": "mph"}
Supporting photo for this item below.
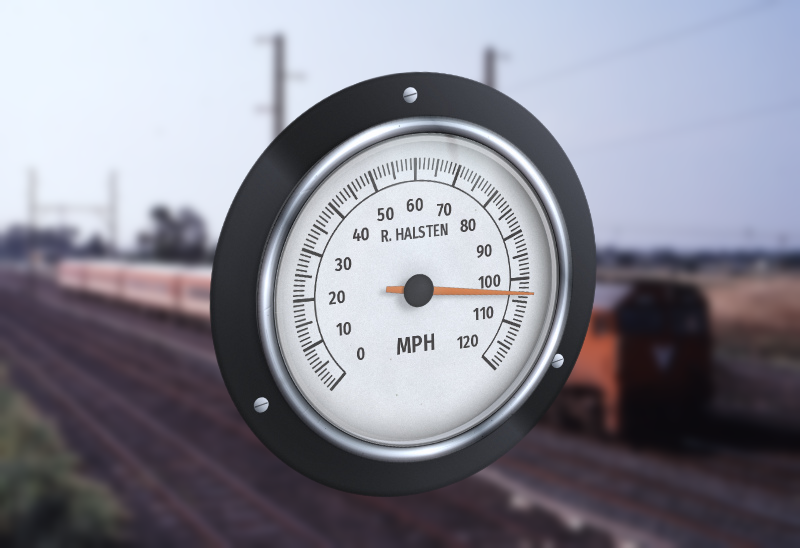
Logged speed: {"value": 103, "unit": "mph"}
